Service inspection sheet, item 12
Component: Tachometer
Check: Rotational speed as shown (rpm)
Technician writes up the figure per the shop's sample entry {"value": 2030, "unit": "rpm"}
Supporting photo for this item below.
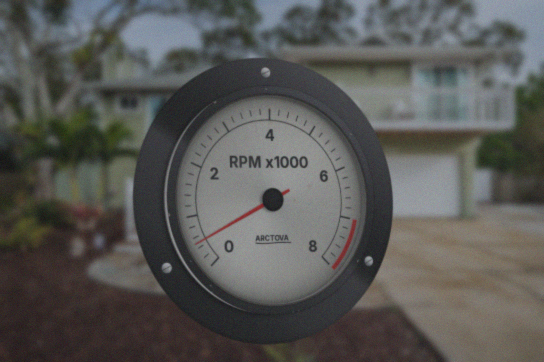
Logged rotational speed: {"value": 500, "unit": "rpm"}
